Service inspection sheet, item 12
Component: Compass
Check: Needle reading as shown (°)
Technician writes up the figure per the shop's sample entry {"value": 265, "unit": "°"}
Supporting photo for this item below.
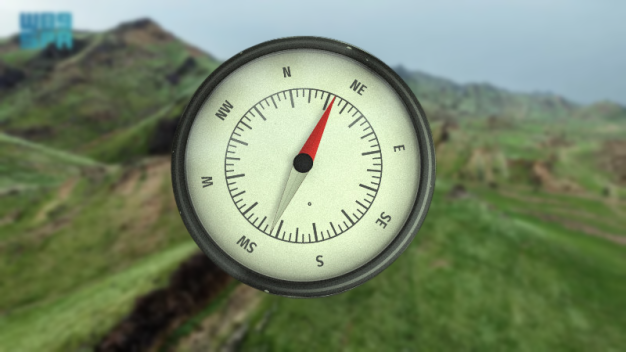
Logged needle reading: {"value": 35, "unit": "°"}
